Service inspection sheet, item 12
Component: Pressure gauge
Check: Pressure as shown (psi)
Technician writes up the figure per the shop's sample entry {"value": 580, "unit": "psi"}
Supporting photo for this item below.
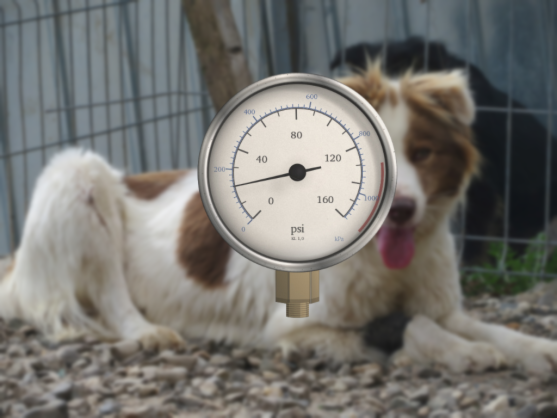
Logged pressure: {"value": 20, "unit": "psi"}
